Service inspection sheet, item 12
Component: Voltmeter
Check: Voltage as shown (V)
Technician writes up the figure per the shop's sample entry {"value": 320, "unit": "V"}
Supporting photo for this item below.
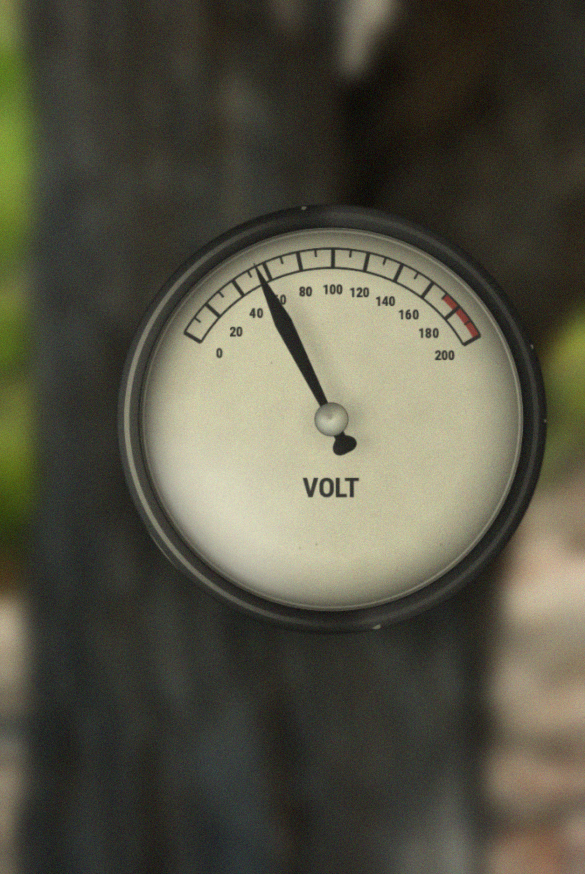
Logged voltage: {"value": 55, "unit": "V"}
